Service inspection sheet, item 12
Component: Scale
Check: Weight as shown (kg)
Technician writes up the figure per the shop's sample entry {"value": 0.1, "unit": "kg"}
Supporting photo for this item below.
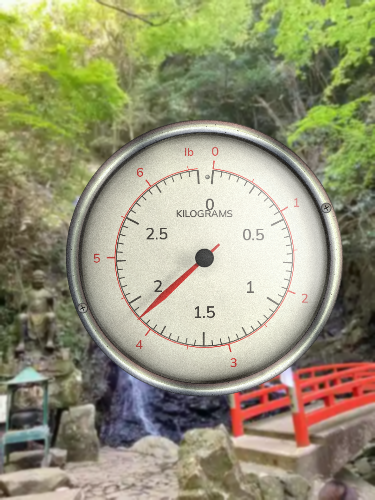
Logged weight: {"value": 1.9, "unit": "kg"}
